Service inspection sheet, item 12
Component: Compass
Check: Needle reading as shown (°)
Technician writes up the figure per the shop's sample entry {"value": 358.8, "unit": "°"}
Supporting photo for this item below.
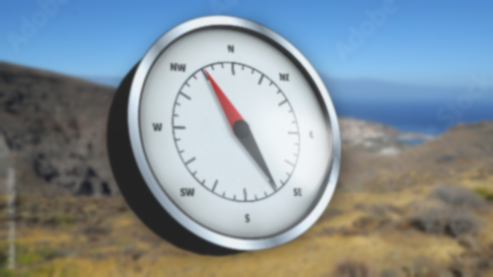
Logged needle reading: {"value": 330, "unit": "°"}
